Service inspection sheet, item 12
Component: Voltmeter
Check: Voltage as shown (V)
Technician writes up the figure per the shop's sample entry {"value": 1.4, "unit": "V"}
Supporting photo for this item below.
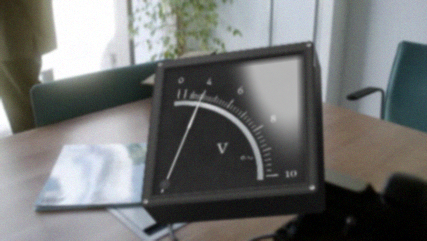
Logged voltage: {"value": 4, "unit": "V"}
